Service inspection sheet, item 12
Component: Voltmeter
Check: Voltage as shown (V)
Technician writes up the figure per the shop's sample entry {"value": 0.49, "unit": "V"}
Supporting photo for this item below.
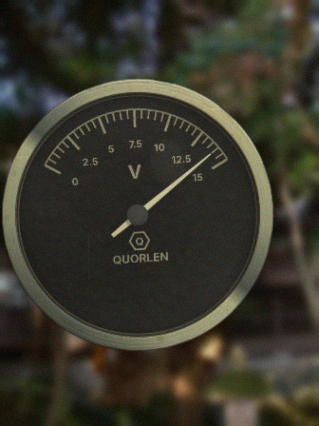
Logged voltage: {"value": 14, "unit": "V"}
